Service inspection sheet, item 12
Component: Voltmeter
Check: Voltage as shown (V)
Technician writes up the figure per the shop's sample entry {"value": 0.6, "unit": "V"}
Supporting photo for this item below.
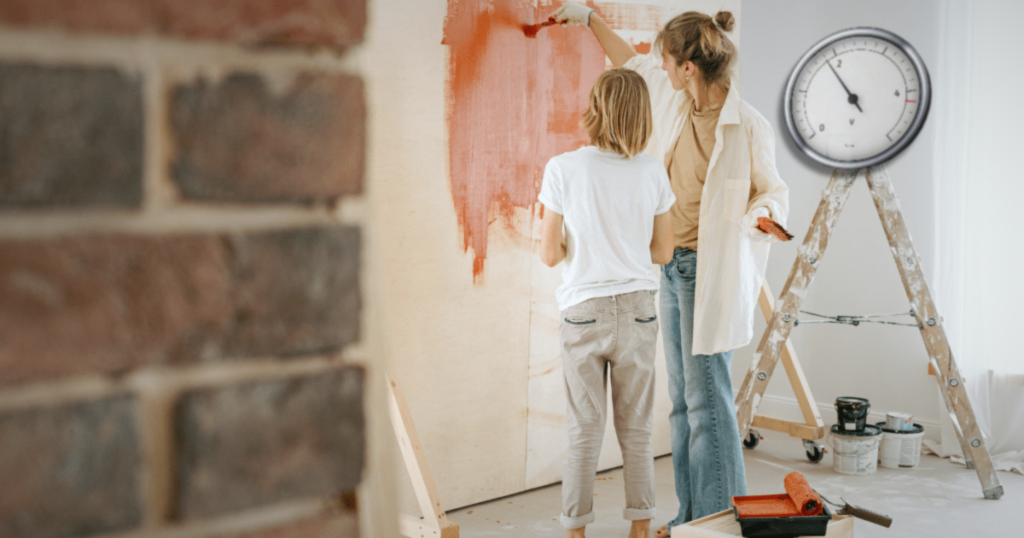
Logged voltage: {"value": 1.8, "unit": "V"}
